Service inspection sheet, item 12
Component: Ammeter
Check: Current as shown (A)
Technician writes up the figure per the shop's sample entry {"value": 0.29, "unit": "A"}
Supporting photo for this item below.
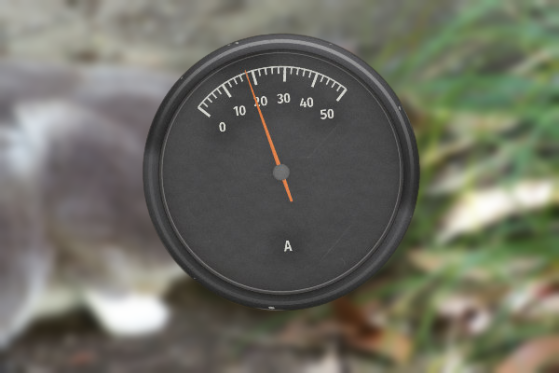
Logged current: {"value": 18, "unit": "A"}
